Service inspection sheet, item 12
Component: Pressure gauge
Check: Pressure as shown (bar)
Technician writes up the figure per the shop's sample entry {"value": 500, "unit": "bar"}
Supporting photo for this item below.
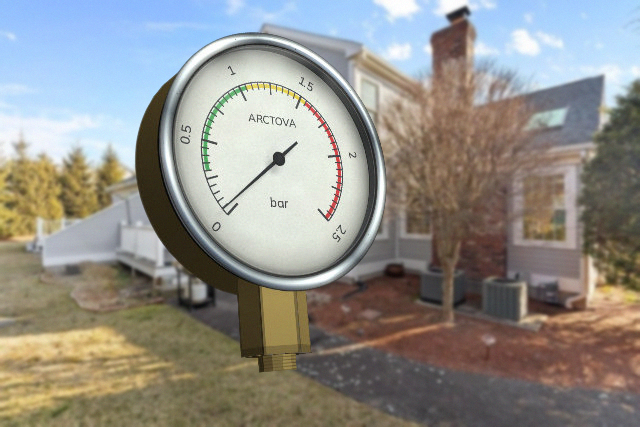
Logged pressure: {"value": 0.05, "unit": "bar"}
